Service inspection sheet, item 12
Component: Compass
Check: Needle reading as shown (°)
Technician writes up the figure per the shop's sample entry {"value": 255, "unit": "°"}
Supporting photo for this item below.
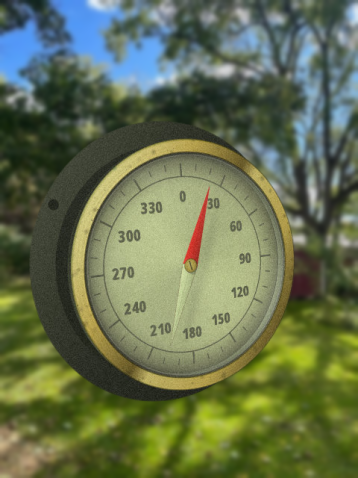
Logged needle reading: {"value": 20, "unit": "°"}
